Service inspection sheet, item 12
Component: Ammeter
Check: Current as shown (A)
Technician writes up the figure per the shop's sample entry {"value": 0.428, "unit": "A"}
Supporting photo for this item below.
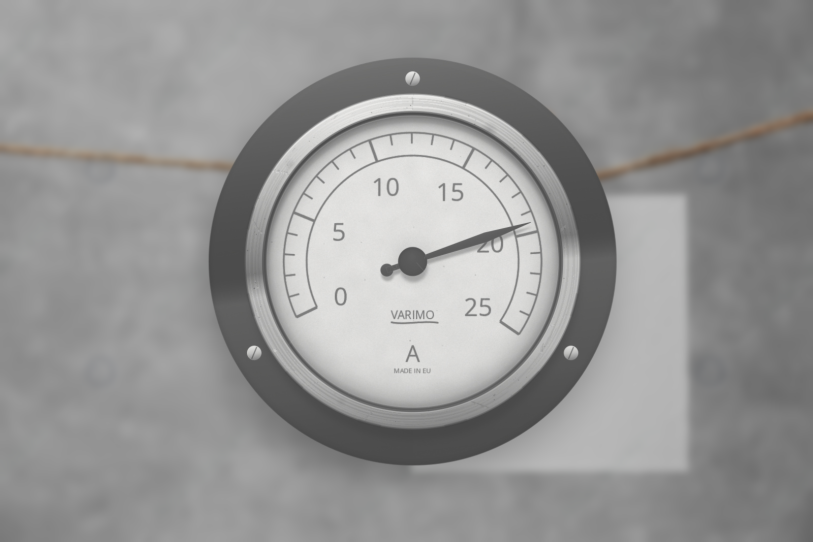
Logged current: {"value": 19.5, "unit": "A"}
